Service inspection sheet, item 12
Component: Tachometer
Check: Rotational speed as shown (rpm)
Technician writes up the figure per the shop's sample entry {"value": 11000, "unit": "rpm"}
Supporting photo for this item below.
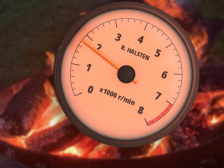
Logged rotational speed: {"value": 1800, "unit": "rpm"}
